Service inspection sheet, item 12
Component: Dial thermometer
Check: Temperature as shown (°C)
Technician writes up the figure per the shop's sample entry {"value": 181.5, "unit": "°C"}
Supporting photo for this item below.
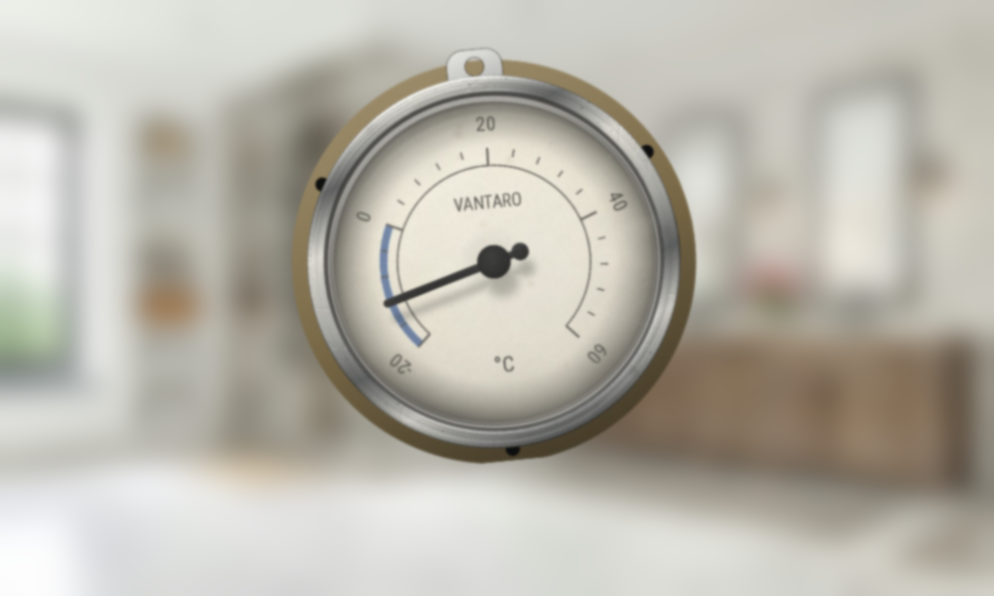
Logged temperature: {"value": -12, "unit": "°C"}
